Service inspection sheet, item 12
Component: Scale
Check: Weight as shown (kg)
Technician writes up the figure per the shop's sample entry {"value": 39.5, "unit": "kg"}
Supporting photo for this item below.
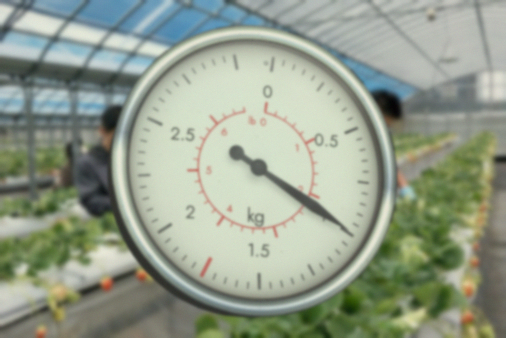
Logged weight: {"value": 1, "unit": "kg"}
